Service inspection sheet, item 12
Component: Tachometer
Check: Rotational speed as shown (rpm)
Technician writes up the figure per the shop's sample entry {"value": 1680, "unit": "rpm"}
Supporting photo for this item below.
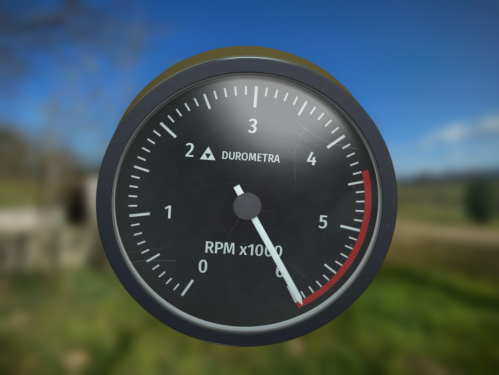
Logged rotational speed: {"value": 5950, "unit": "rpm"}
